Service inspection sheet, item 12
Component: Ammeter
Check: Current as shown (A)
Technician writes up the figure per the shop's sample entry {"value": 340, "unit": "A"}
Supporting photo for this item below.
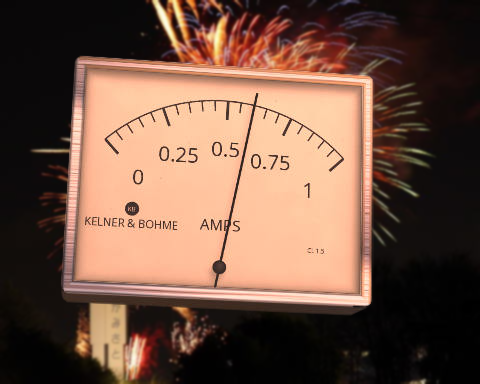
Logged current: {"value": 0.6, "unit": "A"}
